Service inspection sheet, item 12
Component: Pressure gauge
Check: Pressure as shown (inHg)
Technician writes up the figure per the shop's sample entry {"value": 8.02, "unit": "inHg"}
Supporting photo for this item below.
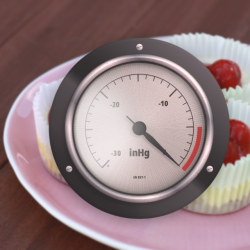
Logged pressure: {"value": 0, "unit": "inHg"}
